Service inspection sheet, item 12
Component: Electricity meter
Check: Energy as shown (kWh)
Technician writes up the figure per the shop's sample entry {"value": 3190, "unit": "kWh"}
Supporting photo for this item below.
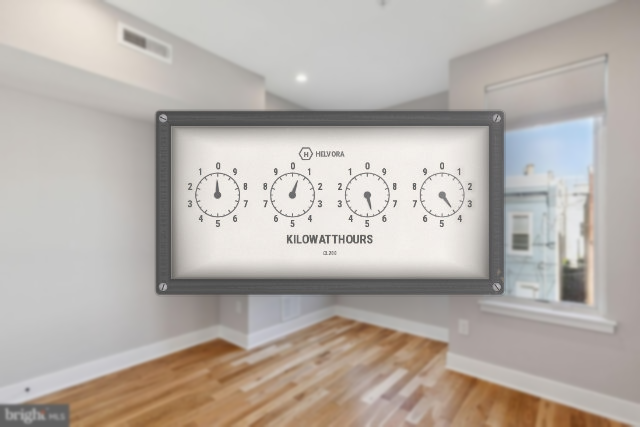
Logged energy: {"value": 54, "unit": "kWh"}
